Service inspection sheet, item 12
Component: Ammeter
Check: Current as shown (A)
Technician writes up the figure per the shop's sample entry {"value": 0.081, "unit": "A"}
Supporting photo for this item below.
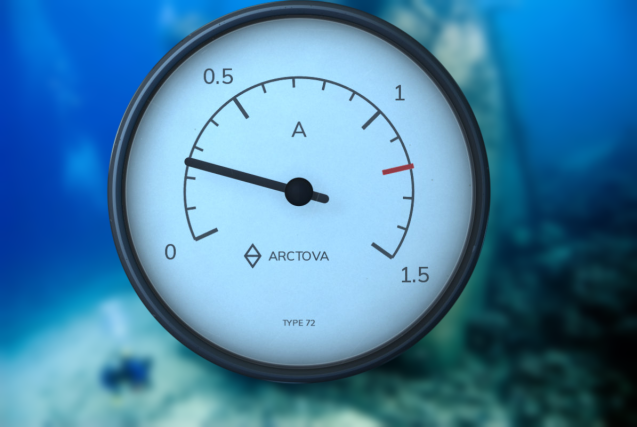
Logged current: {"value": 0.25, "unit": "A"}
